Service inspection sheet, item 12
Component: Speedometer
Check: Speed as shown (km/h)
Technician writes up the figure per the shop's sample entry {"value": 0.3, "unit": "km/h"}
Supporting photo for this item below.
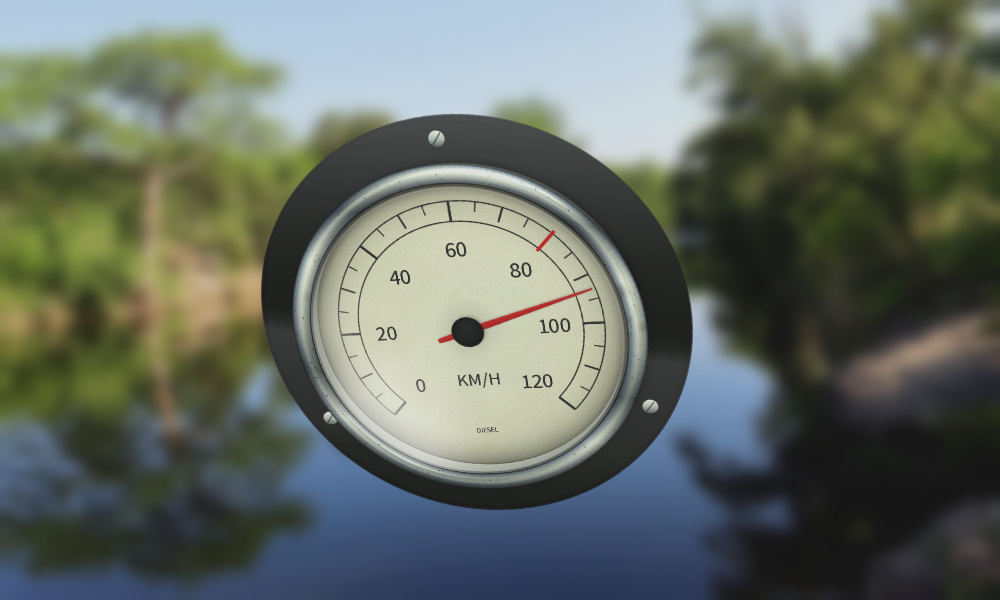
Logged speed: {"value": 92.5, "unit": "km/h"}
